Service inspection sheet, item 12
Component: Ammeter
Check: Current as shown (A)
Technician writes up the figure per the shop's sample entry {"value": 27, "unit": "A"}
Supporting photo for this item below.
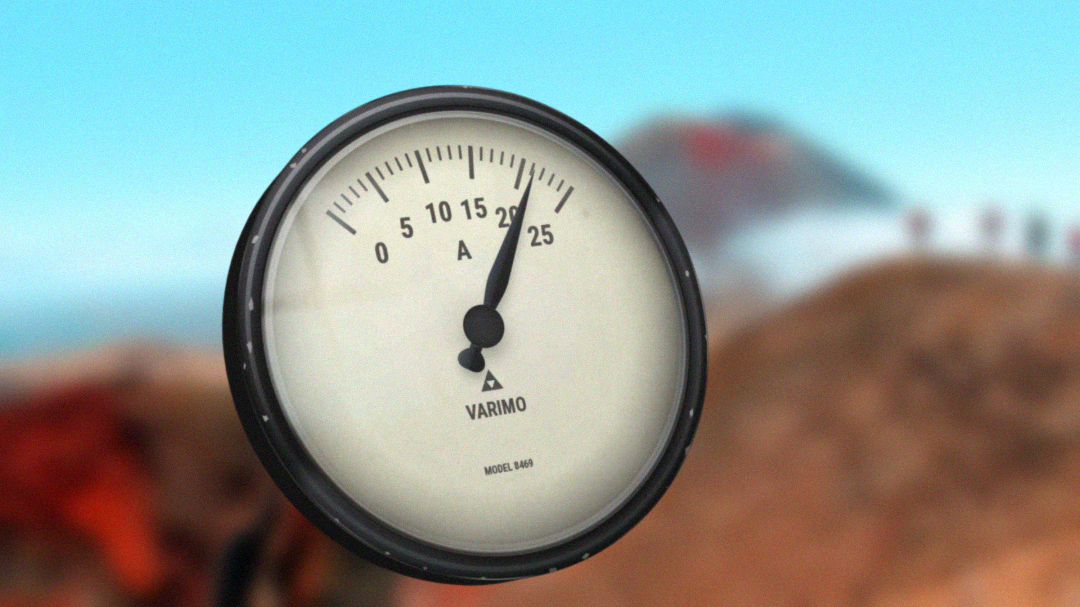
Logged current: {"value": 21, "unit": "A"}
